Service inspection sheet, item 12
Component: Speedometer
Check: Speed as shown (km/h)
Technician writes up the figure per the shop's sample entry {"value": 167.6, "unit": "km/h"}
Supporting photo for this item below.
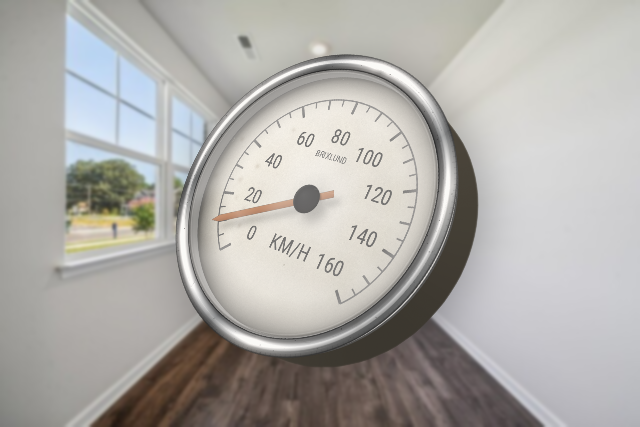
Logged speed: {"value": 10, "unit": "km/h"}
